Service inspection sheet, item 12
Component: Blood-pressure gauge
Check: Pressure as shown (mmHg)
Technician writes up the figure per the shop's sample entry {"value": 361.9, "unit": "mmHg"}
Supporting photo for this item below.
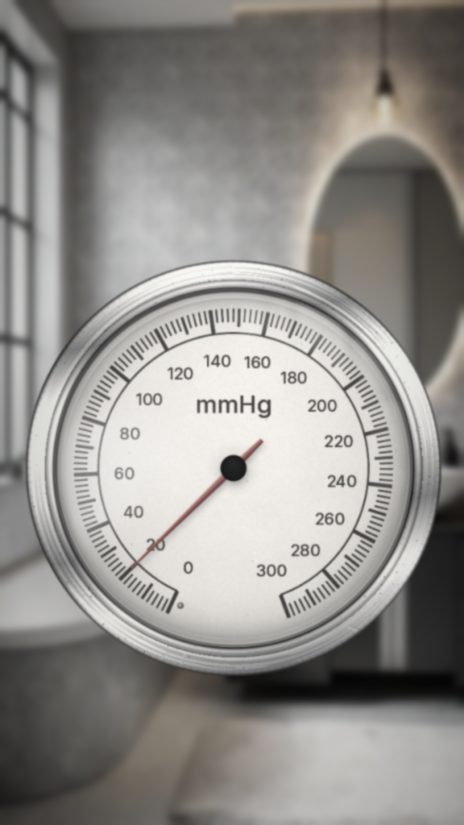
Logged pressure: {"value": 20, "unit": "mmHg"}
